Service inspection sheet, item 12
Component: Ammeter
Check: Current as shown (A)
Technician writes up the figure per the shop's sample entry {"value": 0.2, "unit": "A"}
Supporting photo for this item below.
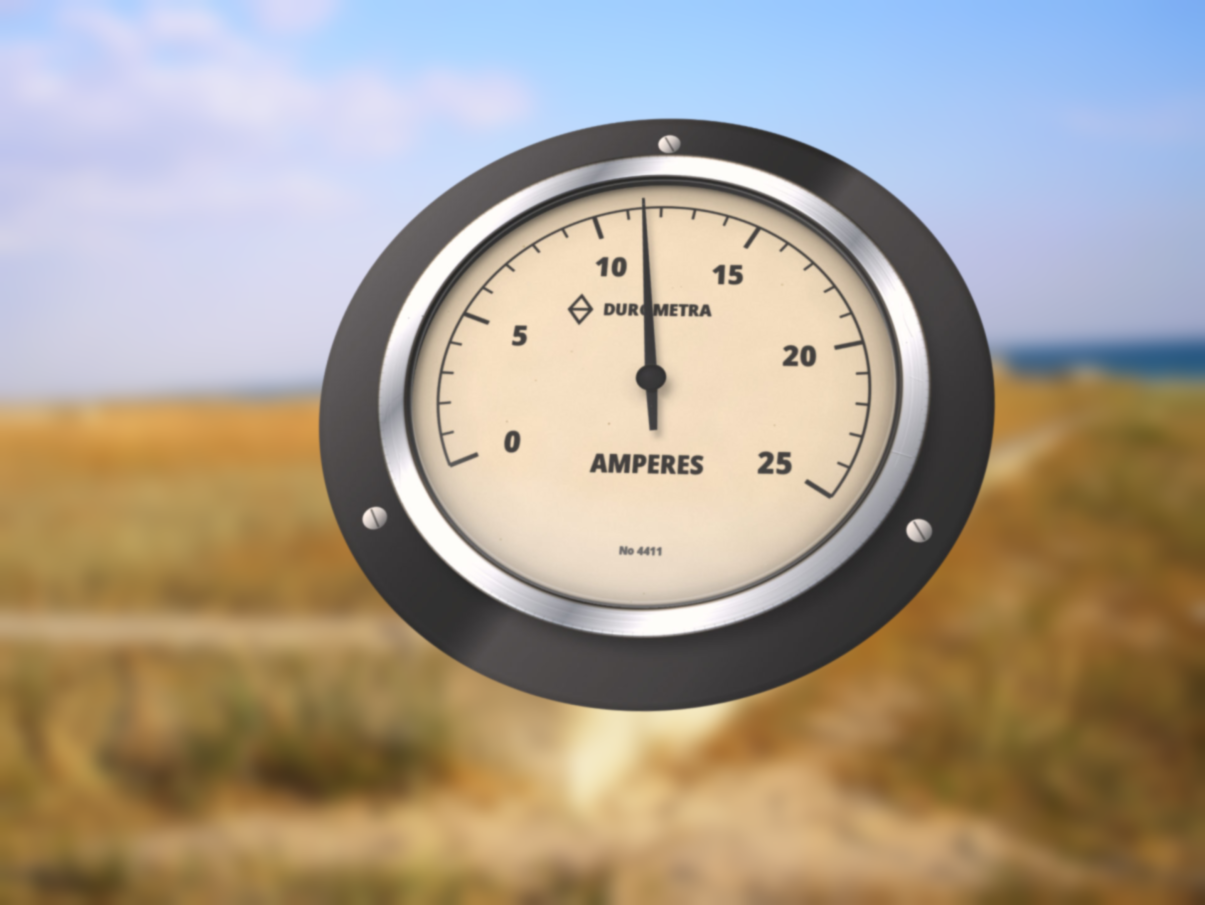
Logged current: {"value": 11.5, "unit": "A"}
